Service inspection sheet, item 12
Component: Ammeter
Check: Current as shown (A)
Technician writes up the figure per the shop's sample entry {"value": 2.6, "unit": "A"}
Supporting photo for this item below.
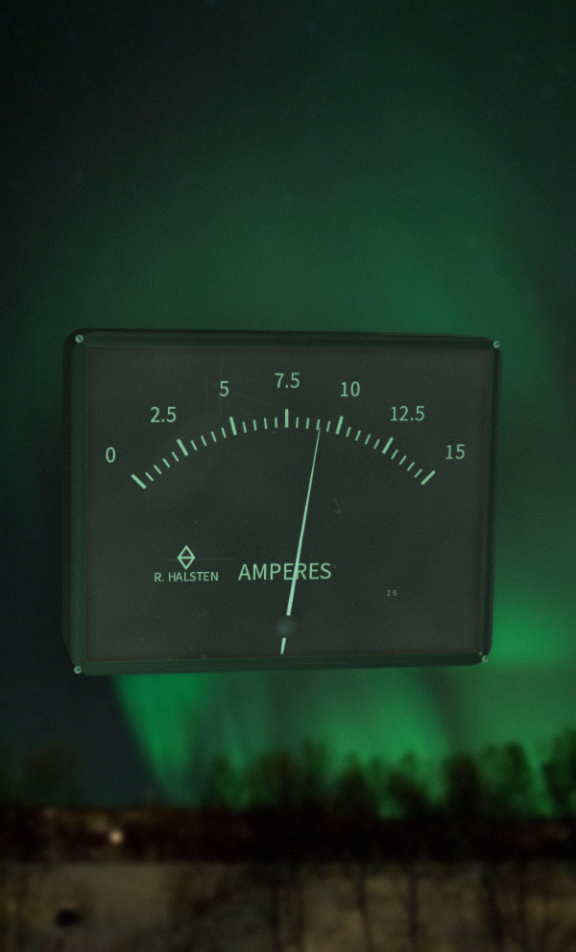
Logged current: {"value": 9, "unit": "A"}
